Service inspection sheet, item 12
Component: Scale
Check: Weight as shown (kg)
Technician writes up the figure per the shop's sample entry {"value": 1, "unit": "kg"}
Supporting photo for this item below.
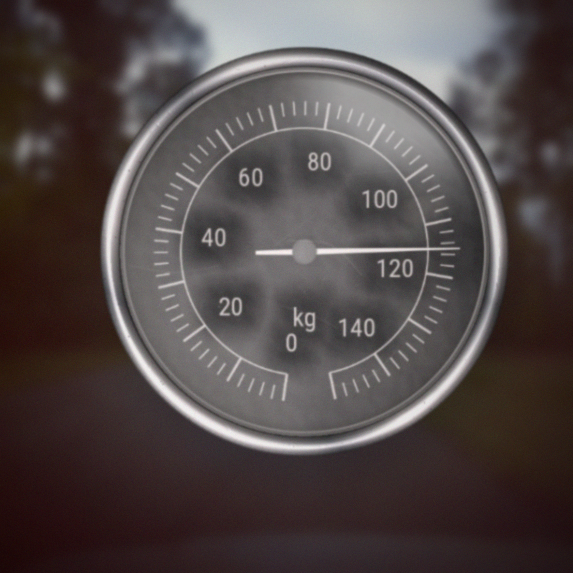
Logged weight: {"value": 115, "unit": "kg"}
